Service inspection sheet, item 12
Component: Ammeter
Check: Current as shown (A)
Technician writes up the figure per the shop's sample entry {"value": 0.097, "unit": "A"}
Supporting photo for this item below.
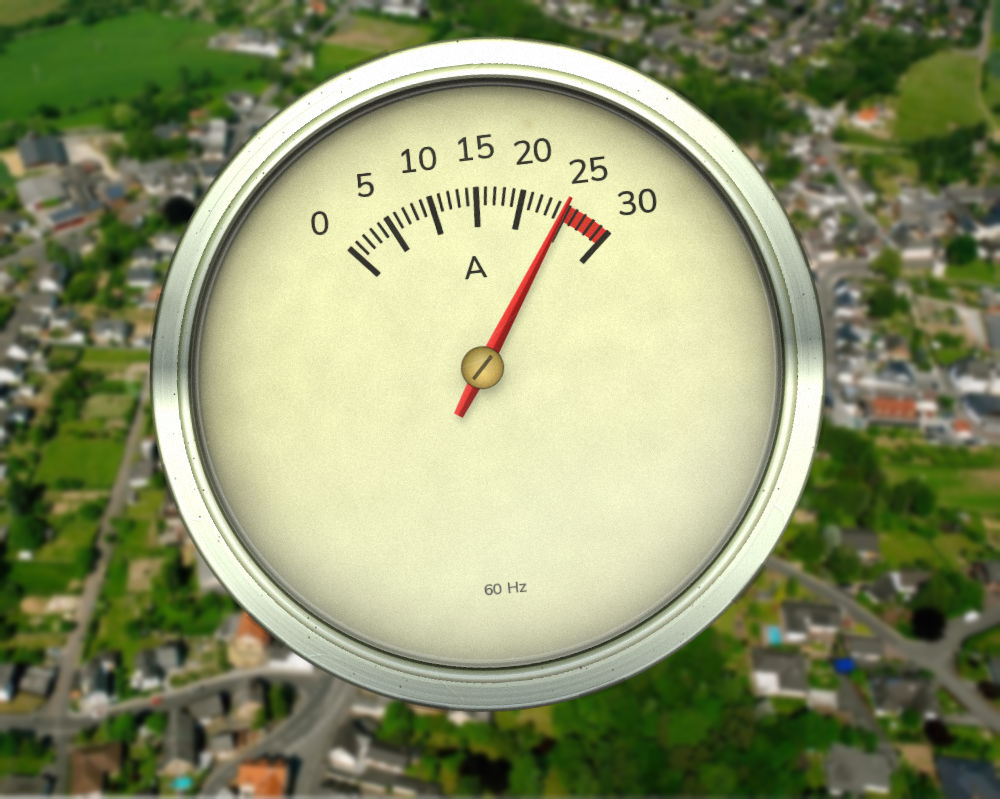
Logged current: {"value": 25, "unit": "A"}
